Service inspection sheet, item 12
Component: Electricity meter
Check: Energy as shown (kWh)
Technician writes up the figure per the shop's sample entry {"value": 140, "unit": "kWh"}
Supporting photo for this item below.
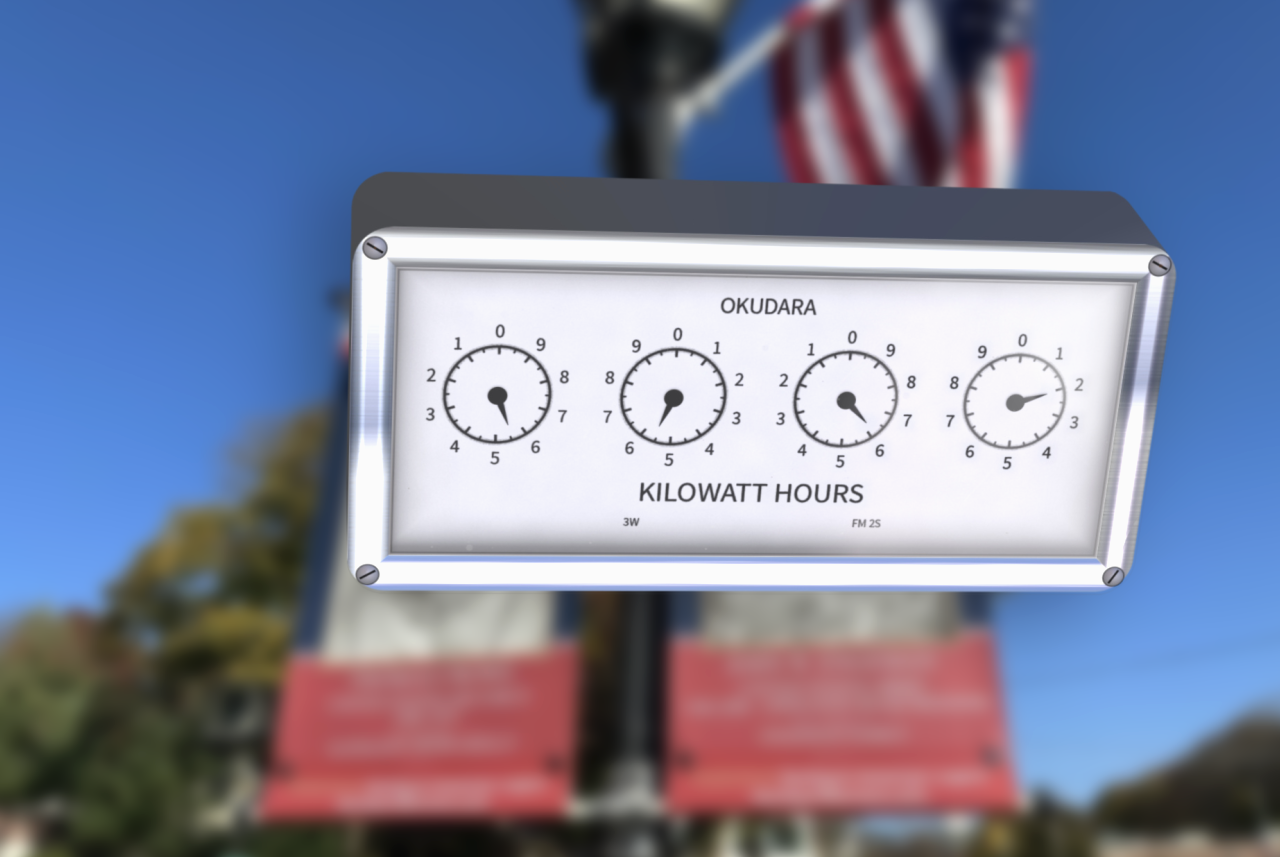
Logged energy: {"value": 5562, "unit": "kWh"}
